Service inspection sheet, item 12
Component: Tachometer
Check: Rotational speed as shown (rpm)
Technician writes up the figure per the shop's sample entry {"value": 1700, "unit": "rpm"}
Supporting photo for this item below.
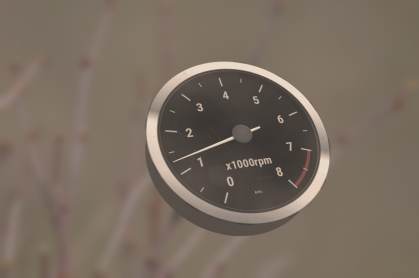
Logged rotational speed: {"value": 1250, "unit": "rpm"}
